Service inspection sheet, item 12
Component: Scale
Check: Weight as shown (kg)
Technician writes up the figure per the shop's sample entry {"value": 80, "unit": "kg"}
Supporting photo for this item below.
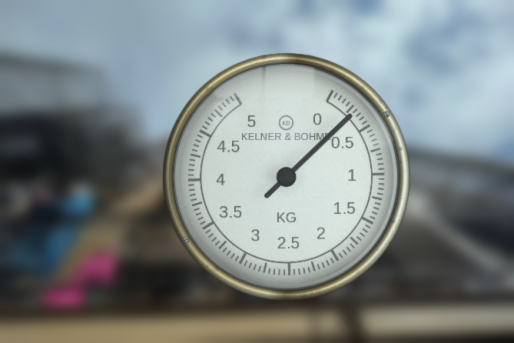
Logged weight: {"value": 0.3, "unit": "kg"}
